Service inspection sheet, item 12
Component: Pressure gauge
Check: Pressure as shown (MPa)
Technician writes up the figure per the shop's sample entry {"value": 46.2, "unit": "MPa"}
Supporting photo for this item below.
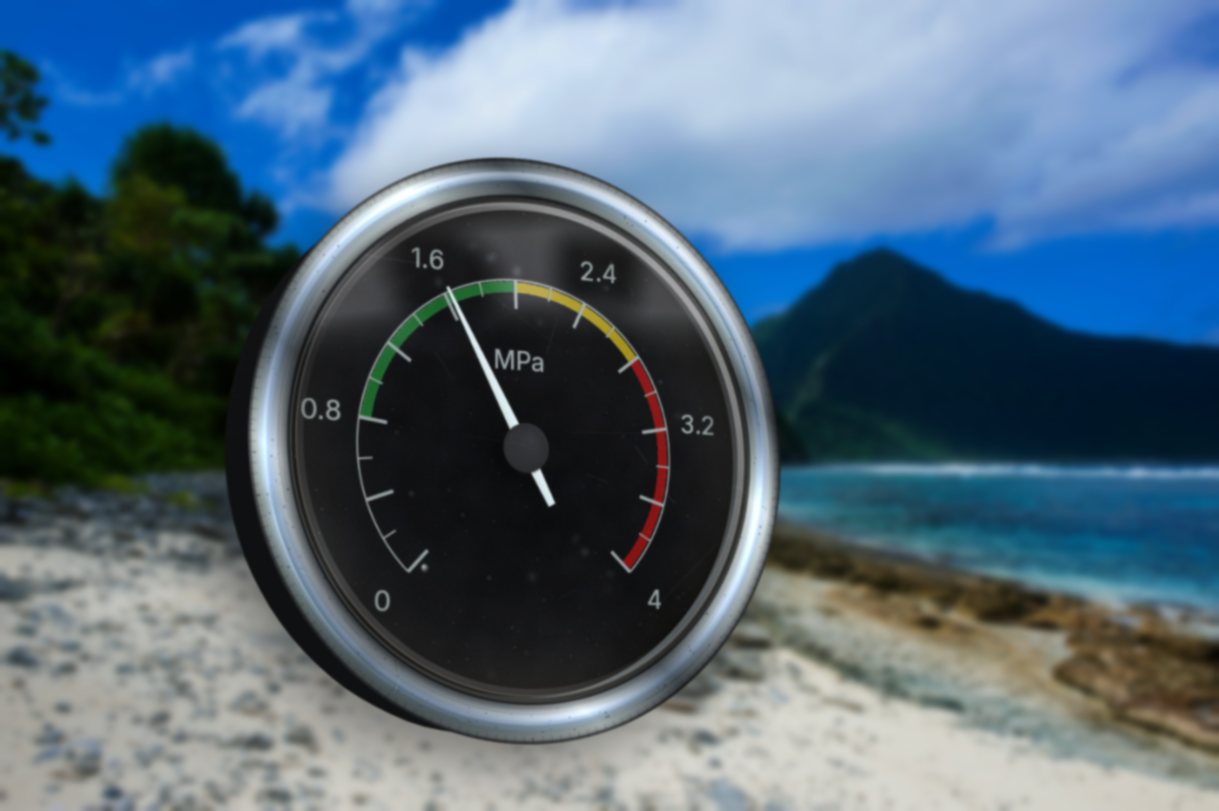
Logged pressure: {"value": 1.6, "unit": "MPa"}
